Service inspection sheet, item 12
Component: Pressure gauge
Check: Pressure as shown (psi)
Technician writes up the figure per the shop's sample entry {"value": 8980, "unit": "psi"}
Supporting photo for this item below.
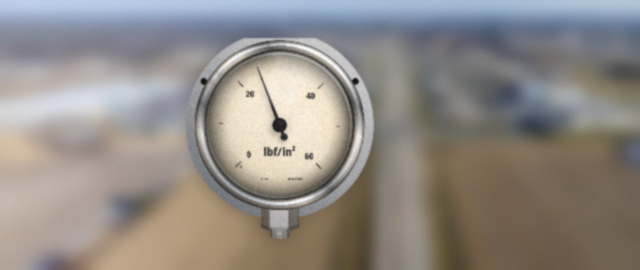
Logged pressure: {"value": 25, "unit": "psi"}
